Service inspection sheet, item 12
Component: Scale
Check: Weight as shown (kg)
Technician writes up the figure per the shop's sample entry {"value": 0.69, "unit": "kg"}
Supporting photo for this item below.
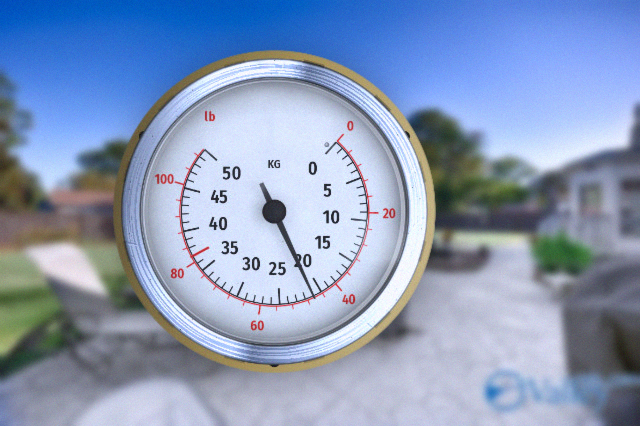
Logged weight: {"value": 21, "unit": "kg"}
